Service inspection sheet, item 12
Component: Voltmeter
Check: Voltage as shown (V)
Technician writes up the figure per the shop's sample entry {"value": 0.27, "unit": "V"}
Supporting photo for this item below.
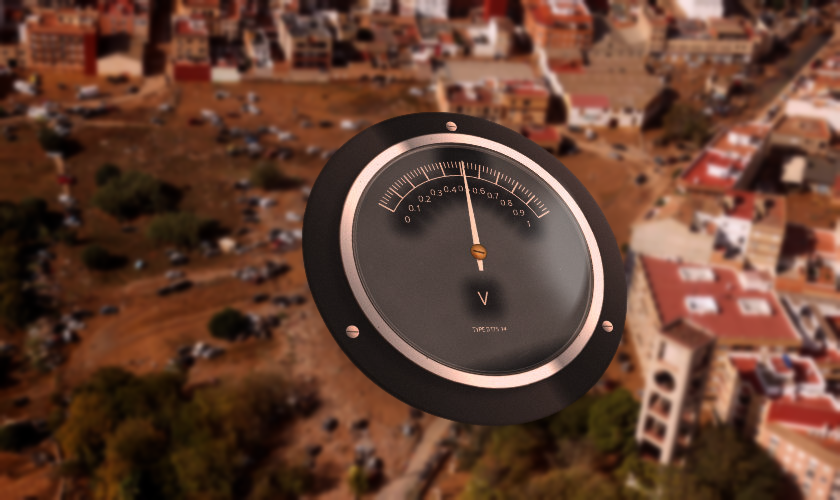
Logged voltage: {"value": 0.5, "unit": "V"}
